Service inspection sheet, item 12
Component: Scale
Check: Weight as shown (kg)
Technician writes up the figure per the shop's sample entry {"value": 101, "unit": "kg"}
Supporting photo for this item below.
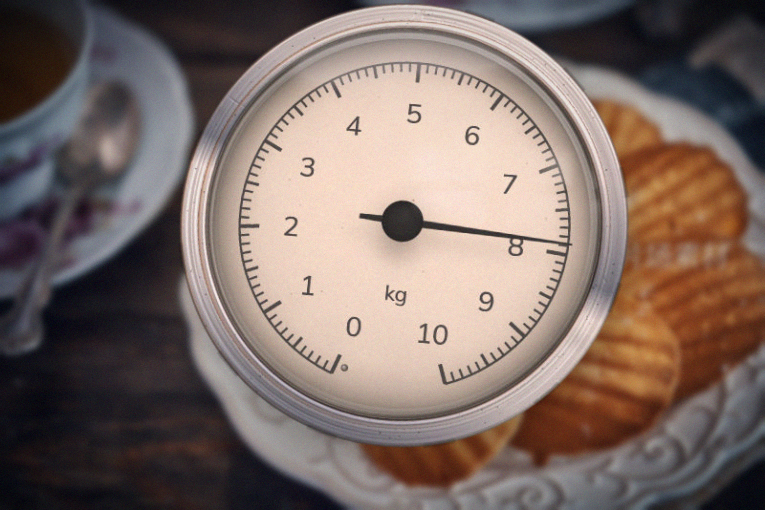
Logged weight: {"value": 7.9, "unit": "kg"}
